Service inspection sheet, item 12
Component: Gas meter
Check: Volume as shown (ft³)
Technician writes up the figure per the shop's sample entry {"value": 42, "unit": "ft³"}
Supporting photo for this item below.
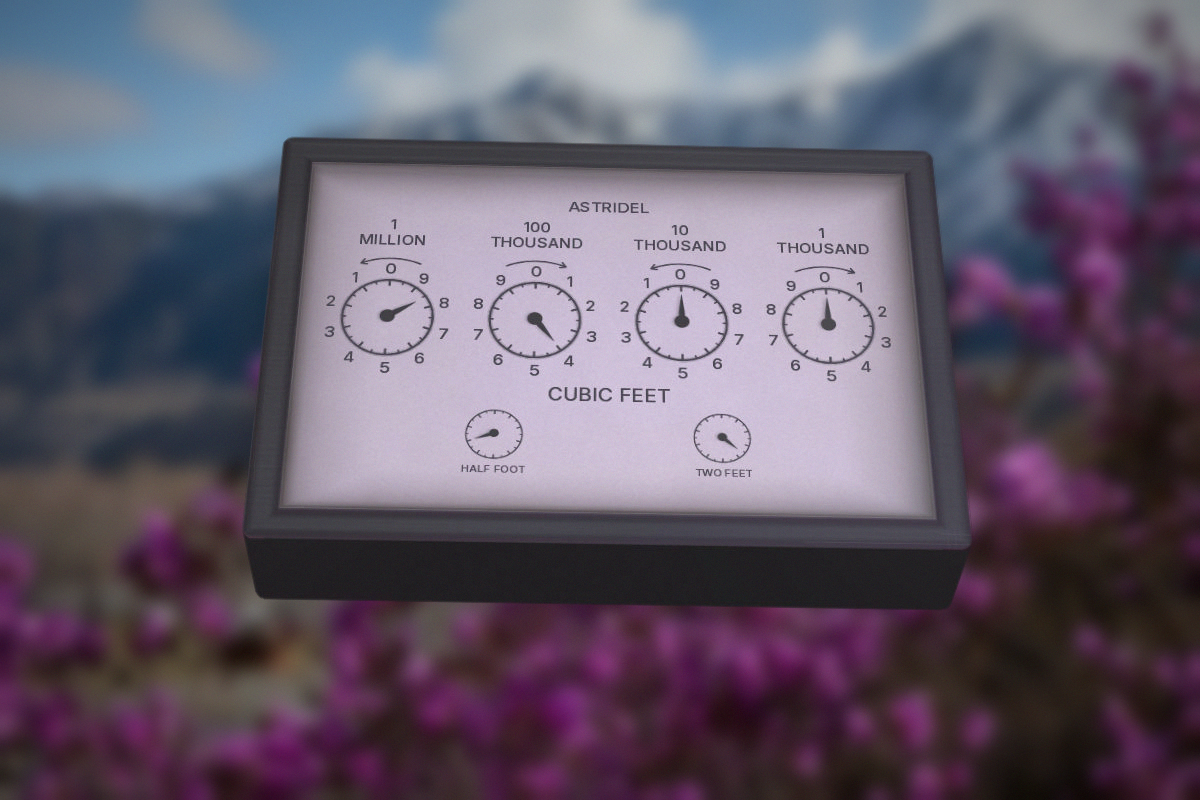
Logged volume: {"value": 840000, "unit": "ft³"}
